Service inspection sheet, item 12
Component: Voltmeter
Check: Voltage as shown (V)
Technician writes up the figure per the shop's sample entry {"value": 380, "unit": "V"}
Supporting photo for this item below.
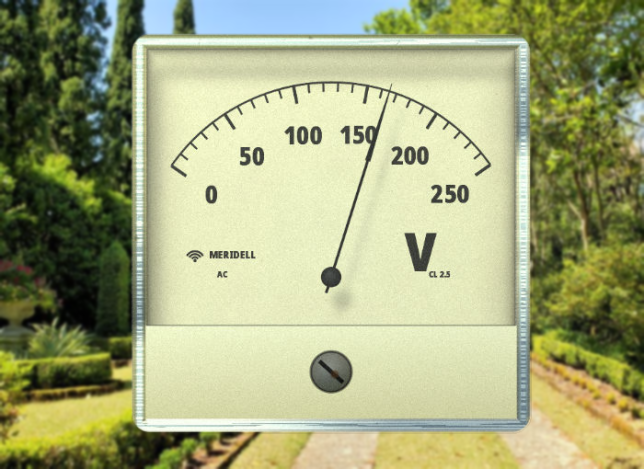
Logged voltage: {"value": 165, "unit": "V"}
